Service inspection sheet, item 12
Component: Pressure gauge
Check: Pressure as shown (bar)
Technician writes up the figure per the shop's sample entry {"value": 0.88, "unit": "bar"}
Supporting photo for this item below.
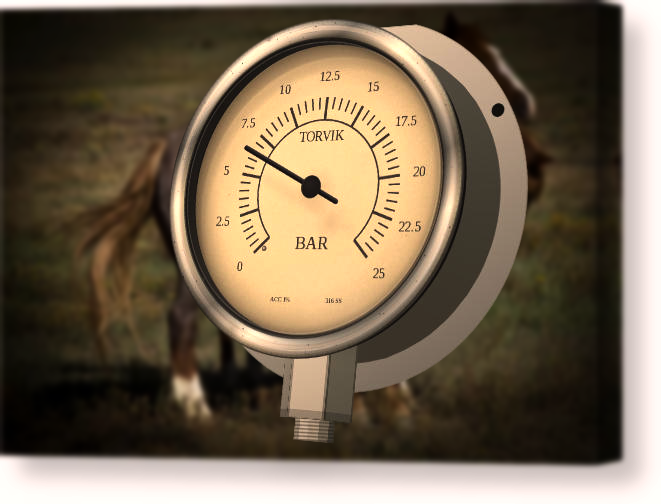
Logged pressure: {"value": 6.5, "unit": "bar"}
